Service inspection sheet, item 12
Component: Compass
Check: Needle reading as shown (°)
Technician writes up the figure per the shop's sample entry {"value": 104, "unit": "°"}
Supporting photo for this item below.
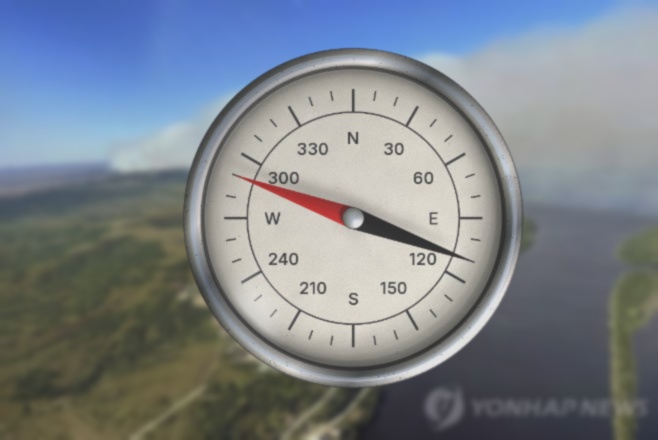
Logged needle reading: {"value": 290, "unit": "°"}
